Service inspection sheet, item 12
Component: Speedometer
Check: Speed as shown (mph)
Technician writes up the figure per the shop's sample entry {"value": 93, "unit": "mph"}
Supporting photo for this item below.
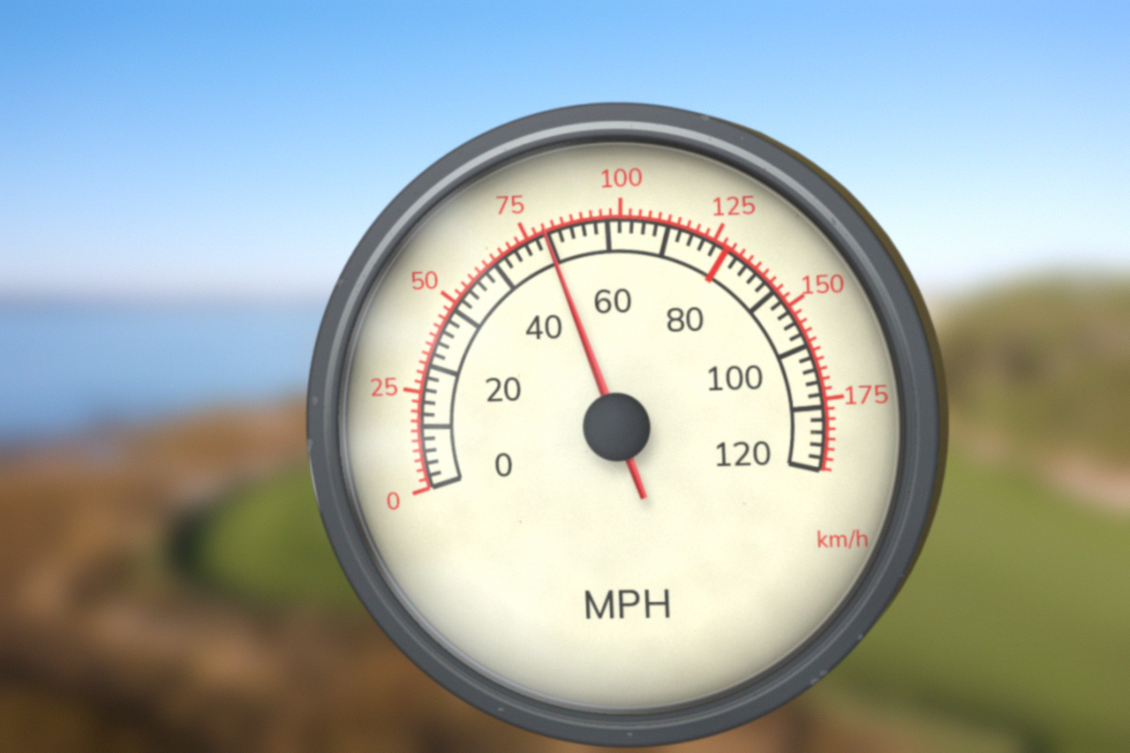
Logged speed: {"value": 50, "unit": "mph"}
